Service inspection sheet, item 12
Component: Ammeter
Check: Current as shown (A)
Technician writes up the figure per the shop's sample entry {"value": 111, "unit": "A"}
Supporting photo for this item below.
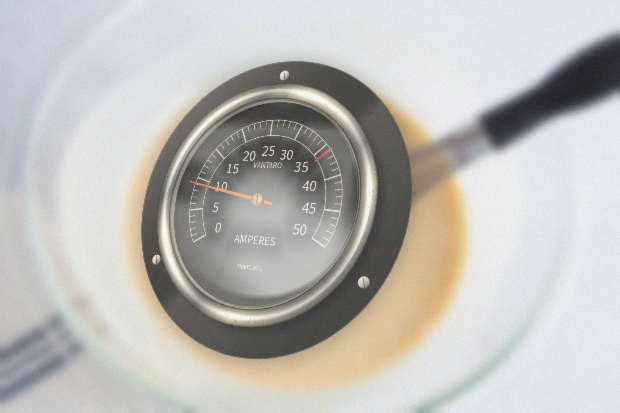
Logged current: {"value": 9, "unit": "A"}
